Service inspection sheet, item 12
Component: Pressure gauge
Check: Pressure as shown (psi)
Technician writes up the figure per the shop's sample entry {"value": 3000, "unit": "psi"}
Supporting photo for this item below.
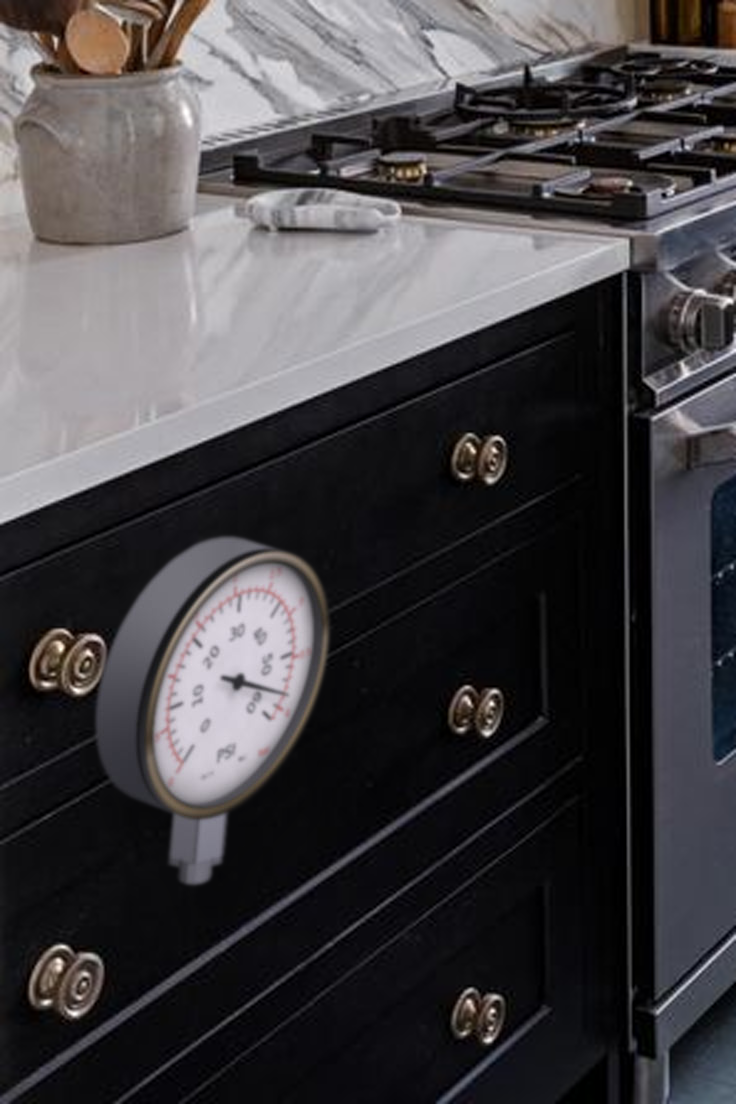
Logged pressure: {"value": 56, "unit": "psi"}
